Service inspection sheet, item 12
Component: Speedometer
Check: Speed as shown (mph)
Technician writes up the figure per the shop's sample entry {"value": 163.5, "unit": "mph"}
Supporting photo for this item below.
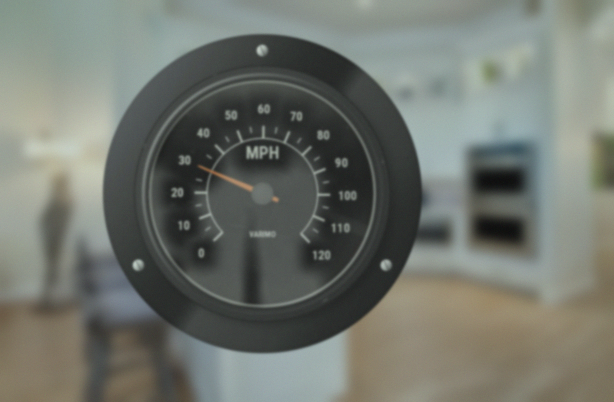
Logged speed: {"value": 30, "unit": "mph"}
